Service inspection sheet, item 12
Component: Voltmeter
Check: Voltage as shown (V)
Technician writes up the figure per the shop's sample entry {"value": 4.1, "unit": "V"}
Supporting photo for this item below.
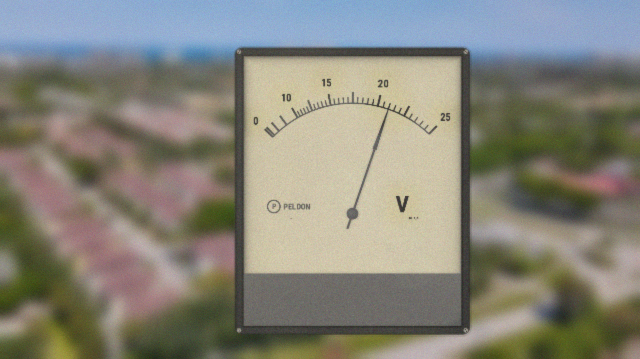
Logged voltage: {"value": 21, "unit": "V"}
